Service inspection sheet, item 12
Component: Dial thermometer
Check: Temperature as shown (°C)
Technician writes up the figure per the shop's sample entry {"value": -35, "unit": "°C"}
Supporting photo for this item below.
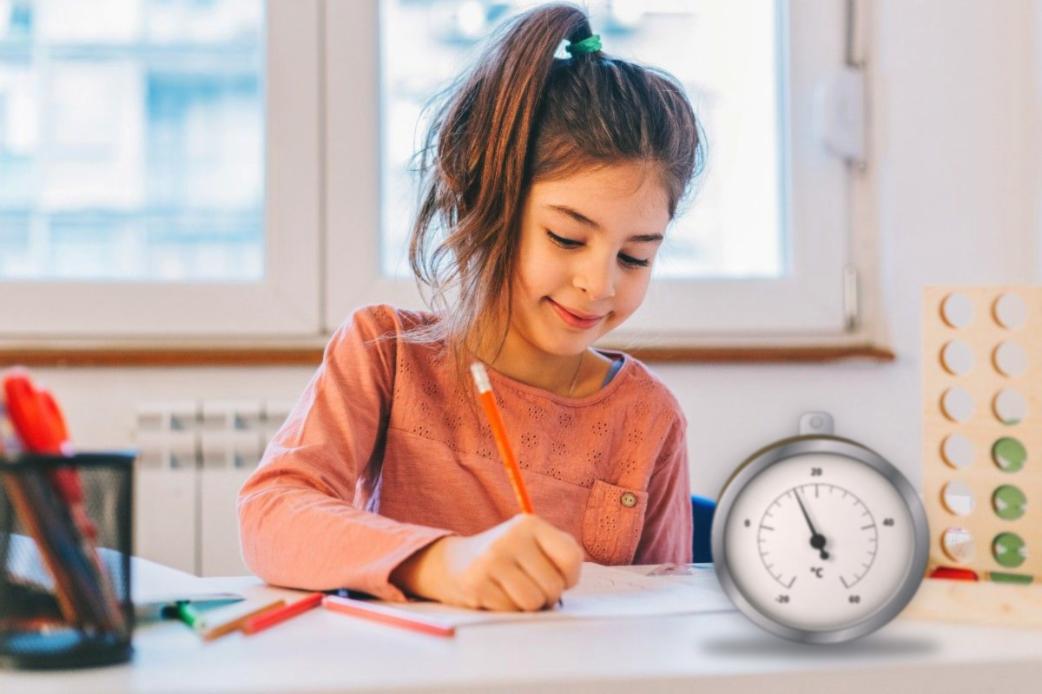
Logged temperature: {"value": 14, "unit": "°C"}
